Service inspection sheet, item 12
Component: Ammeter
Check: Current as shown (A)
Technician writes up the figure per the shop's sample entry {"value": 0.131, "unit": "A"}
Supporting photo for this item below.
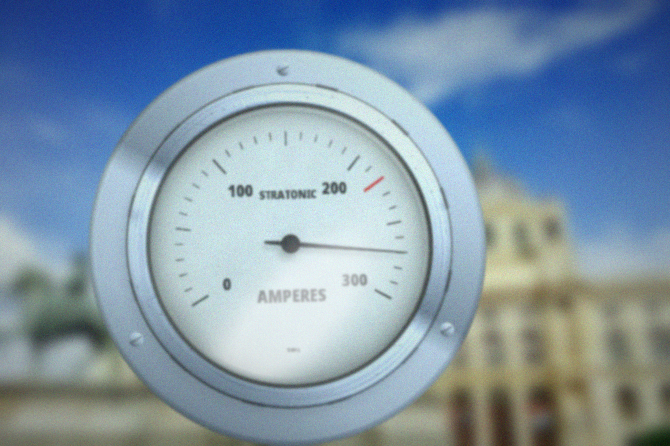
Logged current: {"value": 270, "unit": "A"}
